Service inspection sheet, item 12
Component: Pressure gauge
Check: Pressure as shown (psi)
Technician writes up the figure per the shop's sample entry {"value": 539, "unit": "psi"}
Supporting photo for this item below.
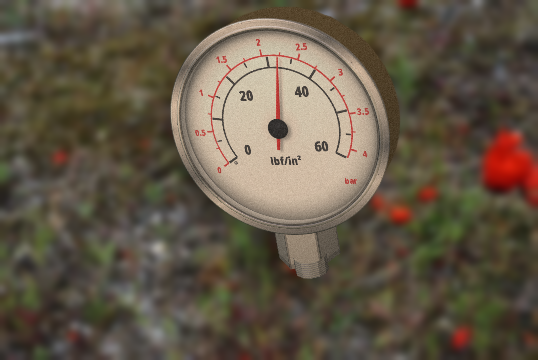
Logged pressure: {"value": 32.5, "unit": "psi"}
